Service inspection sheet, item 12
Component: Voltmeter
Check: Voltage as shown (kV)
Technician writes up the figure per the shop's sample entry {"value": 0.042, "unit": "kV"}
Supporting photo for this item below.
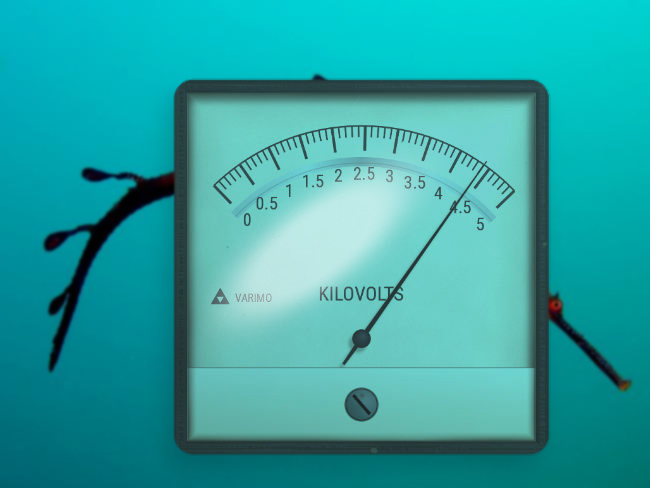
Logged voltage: {"value": 4.4, "unit": "kV"}
